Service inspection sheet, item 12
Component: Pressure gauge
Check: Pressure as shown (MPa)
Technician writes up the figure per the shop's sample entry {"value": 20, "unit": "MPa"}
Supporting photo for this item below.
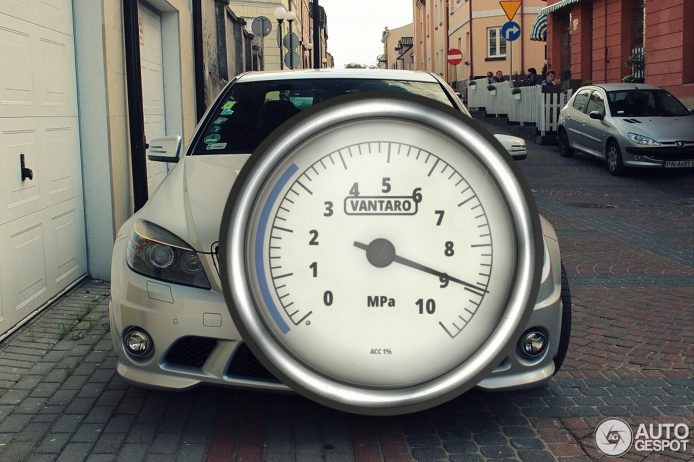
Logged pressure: {"value": 8.9, "unit": "MPa"}
